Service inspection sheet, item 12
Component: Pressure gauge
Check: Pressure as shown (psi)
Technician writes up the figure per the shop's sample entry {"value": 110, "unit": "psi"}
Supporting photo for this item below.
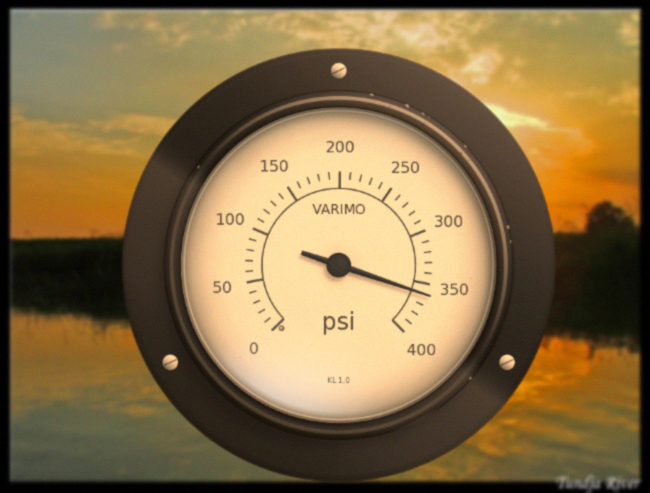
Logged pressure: {"value": 360, "unit": "psi"}
